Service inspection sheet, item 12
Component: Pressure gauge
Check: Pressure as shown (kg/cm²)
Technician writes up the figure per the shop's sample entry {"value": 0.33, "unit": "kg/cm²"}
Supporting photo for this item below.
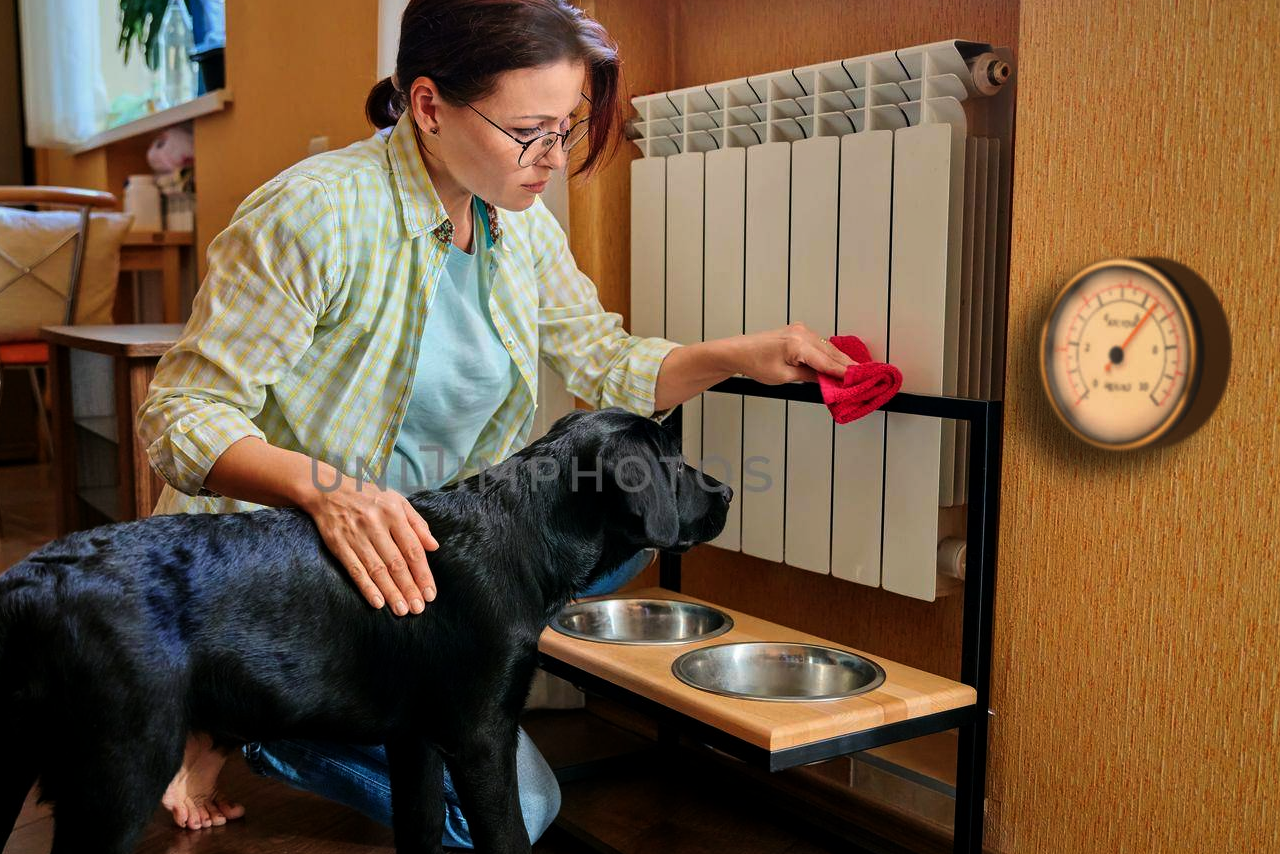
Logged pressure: {"value": 6.5, "unit": "kg/cm²"}
